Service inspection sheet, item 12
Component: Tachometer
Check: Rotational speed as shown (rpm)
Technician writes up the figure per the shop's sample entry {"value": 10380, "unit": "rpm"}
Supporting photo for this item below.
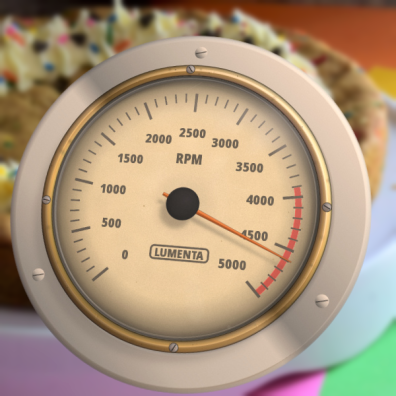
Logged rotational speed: {"value": 4600, "unit": "rpm"}
